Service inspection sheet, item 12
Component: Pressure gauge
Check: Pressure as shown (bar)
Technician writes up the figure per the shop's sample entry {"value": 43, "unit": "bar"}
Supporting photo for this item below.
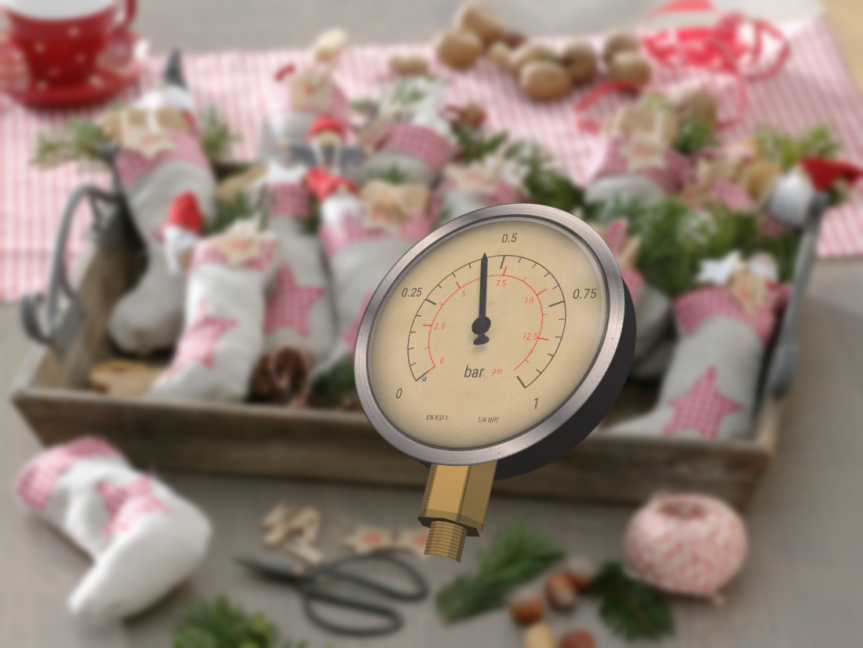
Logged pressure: {"value": 0.45, "unit": "bar"}
